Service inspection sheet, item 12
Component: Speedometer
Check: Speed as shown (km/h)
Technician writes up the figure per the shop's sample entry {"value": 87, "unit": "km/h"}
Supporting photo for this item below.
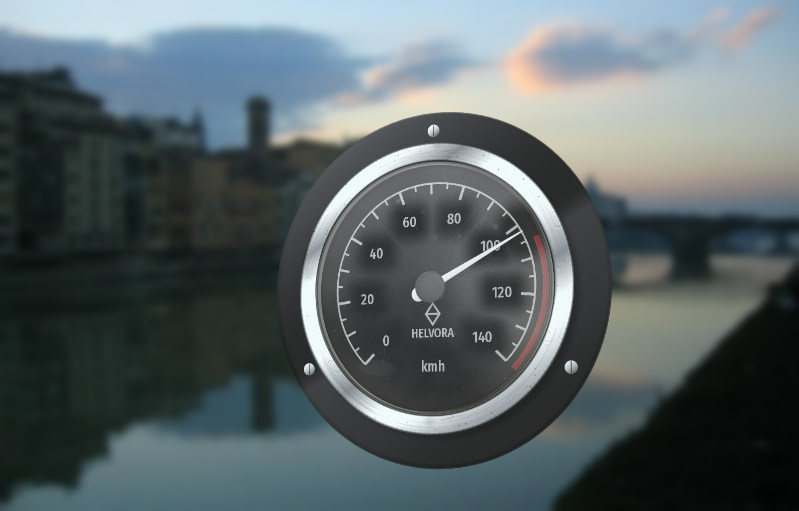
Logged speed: {"value": 102.5, "unit": "km/h"}
